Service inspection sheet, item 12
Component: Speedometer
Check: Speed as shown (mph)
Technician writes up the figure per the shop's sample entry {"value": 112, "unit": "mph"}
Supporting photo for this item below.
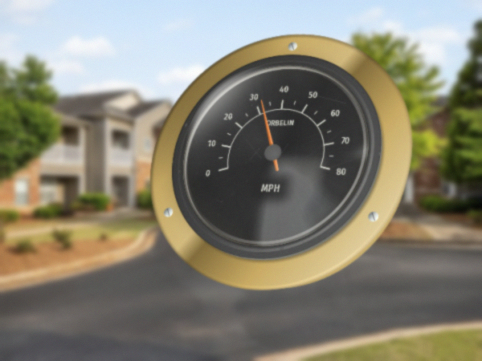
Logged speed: {"value": 32.5, "unit": "mph"}
